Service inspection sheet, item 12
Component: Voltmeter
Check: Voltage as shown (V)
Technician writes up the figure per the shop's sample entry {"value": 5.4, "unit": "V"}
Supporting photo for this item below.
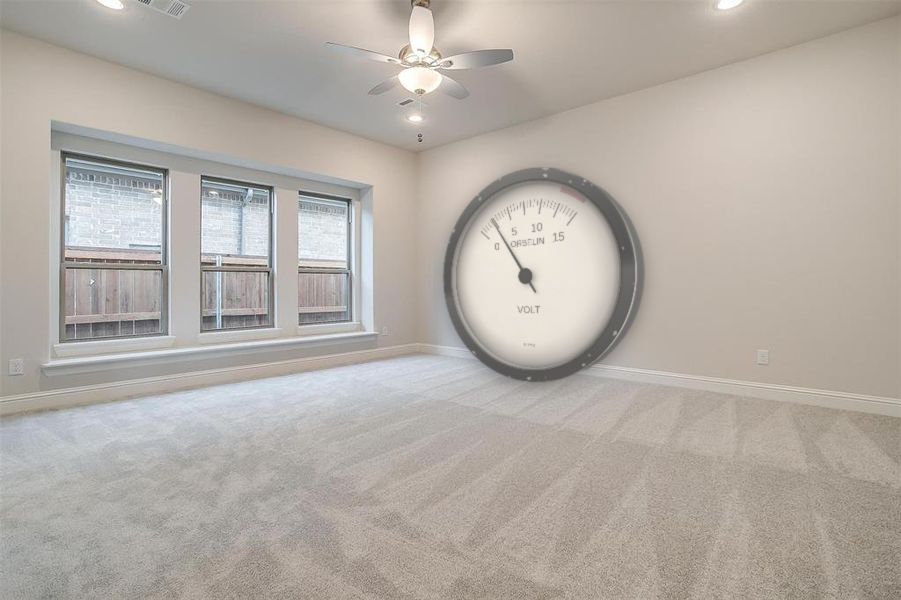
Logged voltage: {"value": 2.5, "unit": "V"}
